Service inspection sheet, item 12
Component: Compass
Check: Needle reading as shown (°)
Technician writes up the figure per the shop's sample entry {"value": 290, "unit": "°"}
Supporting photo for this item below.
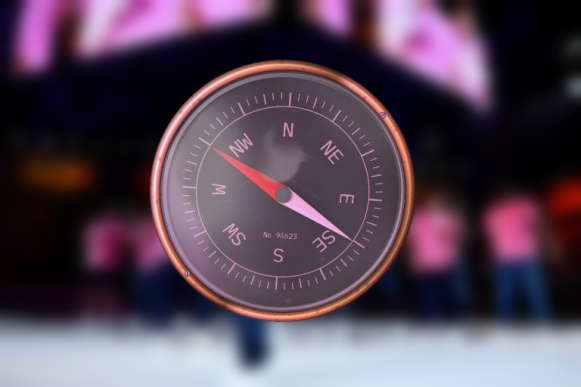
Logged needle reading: {"value": 300, "unit": "°"}
